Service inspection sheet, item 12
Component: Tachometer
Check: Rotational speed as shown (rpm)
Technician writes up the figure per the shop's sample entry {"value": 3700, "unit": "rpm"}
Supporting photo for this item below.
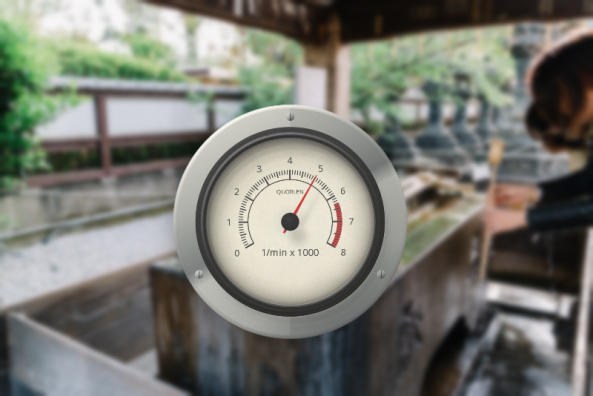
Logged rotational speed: {"value": 5000, "unit": "rpm"}
